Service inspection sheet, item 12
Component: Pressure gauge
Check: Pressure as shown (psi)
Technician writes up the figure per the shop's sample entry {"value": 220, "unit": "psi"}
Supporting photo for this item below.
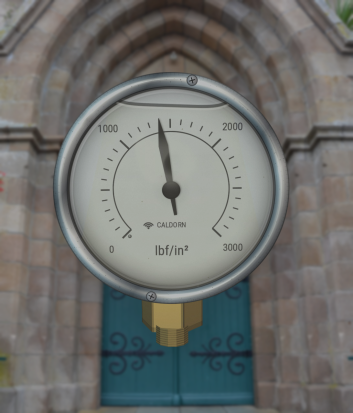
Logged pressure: {"value": 1400, "unit": "psi"}
